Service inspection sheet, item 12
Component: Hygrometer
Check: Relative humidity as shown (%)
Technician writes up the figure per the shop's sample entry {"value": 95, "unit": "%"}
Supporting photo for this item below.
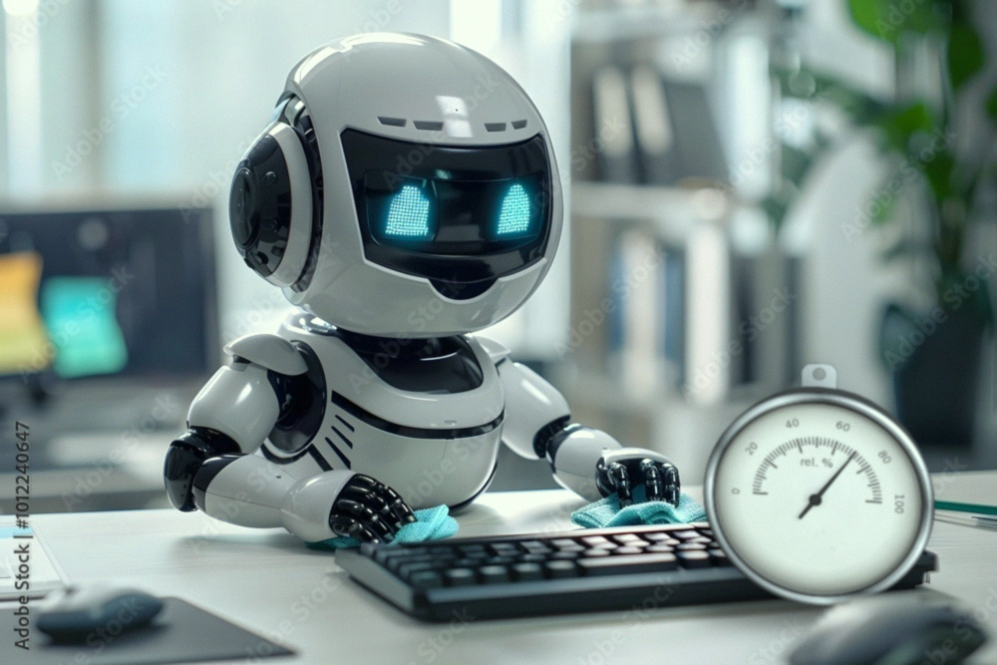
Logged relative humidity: {"value": 70, "unit": "%"}
